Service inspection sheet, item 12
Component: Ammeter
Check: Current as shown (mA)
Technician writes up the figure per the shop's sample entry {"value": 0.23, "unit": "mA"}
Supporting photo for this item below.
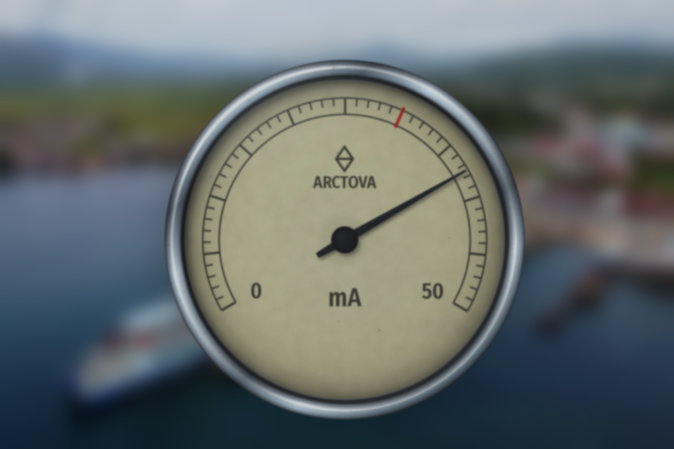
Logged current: {"value": 37.5, "unit": "mA"}
